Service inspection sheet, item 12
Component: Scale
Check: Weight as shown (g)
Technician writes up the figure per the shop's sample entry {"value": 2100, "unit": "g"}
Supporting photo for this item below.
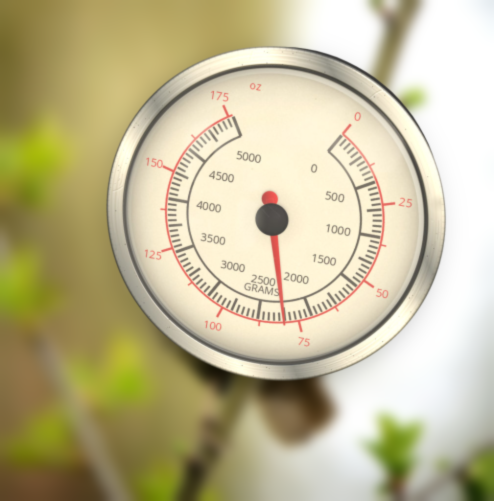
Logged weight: {"value": 2250, "unit": "g"}
